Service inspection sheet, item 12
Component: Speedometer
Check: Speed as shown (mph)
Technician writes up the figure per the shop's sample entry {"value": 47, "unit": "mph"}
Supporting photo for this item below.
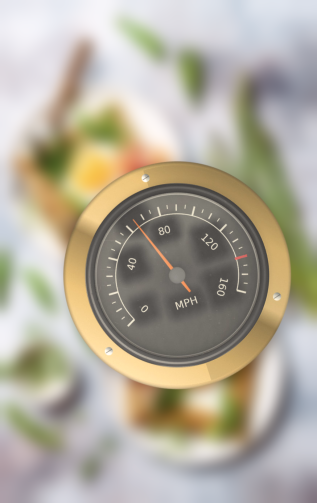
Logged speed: {"value": 65, "unit": "mph"}
